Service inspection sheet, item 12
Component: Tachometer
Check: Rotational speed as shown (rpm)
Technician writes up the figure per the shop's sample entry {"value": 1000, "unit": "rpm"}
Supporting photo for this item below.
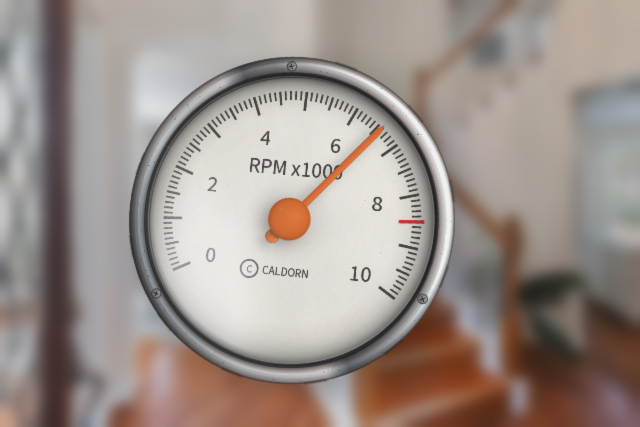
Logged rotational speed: {"value": 6600, "unit": "rpm"}
